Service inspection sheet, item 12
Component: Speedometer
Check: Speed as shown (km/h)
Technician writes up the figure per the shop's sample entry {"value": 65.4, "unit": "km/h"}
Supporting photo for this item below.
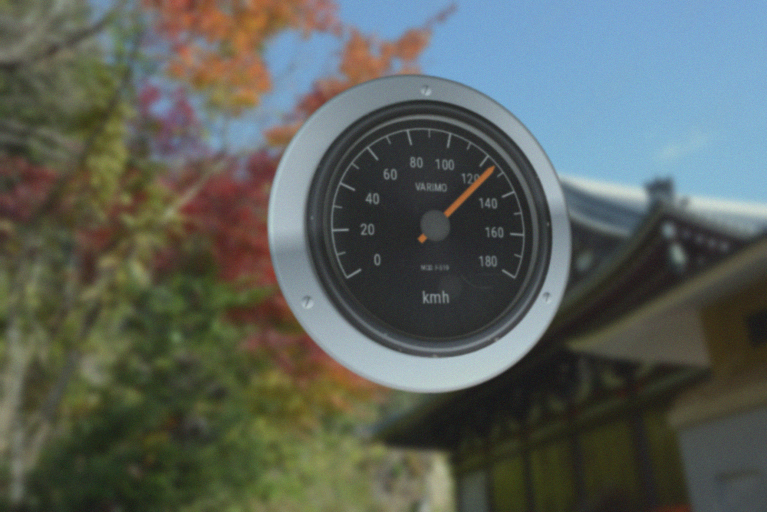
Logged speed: {"value": 125, "unit": "km/h"}
